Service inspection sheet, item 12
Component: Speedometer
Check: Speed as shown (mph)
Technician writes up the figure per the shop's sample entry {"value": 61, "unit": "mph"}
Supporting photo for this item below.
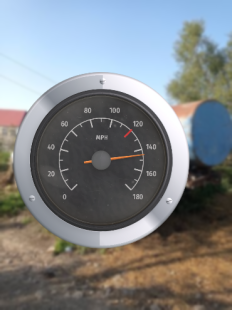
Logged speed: {"value": 145, "unit": "mph"}
